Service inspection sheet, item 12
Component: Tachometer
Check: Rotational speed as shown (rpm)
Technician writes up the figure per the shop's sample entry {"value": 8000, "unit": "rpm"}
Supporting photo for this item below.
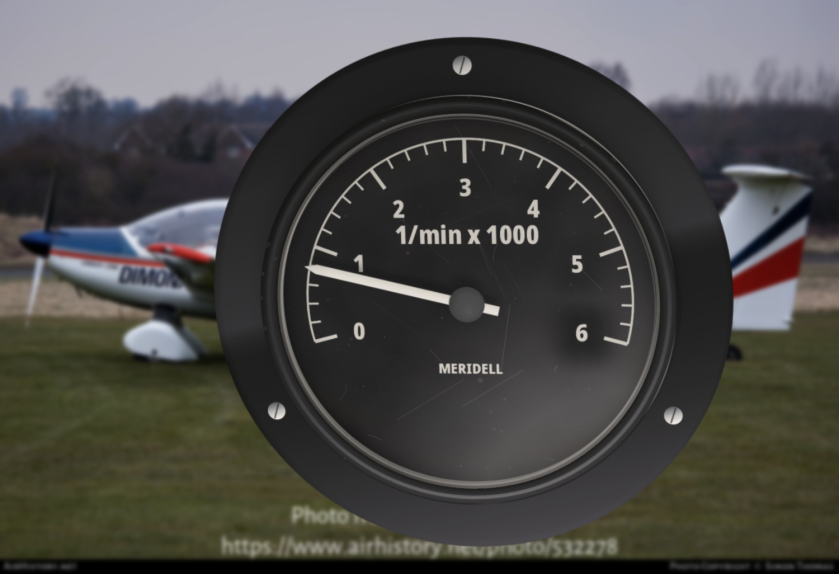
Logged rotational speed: {"value": 800, "unit": "rpm"}
